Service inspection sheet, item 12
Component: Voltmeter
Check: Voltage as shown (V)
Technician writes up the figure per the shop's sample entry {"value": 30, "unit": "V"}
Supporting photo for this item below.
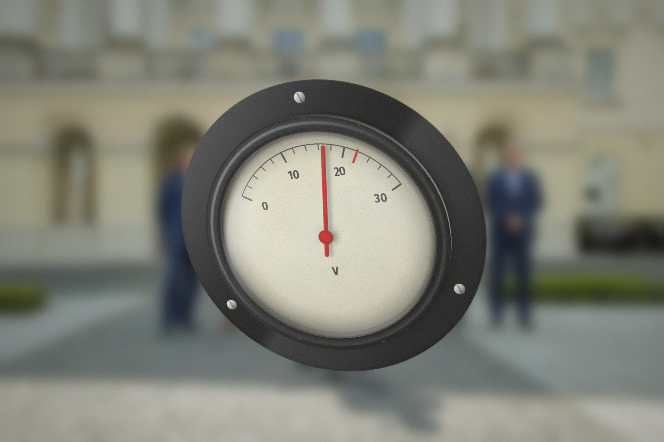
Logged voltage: {"value": 17, "unit": "V"}
